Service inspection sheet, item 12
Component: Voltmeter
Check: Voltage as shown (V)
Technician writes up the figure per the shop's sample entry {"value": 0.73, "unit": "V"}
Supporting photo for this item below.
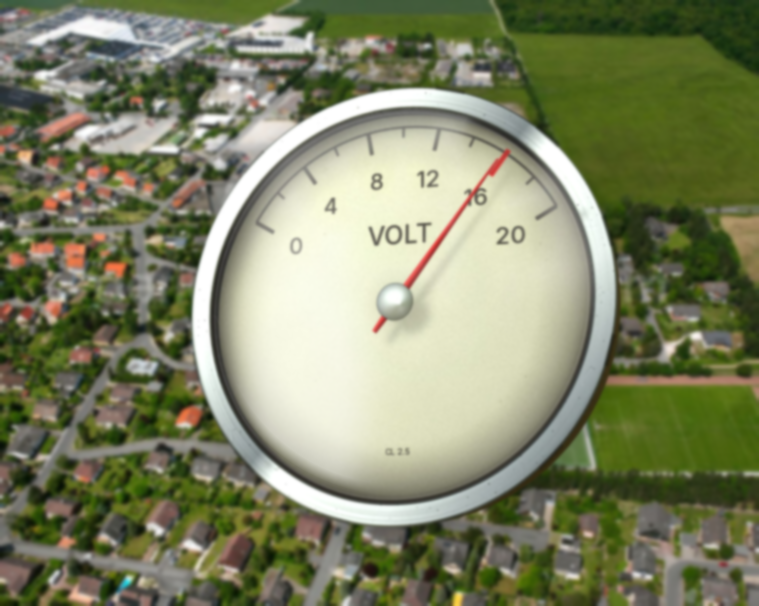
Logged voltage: {"value": 16, "unit": "V"}
